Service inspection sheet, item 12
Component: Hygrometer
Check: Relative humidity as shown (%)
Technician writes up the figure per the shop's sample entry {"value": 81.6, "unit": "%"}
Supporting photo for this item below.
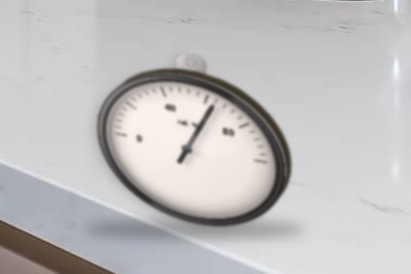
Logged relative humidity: {"value": 64, "unit": "%"}
